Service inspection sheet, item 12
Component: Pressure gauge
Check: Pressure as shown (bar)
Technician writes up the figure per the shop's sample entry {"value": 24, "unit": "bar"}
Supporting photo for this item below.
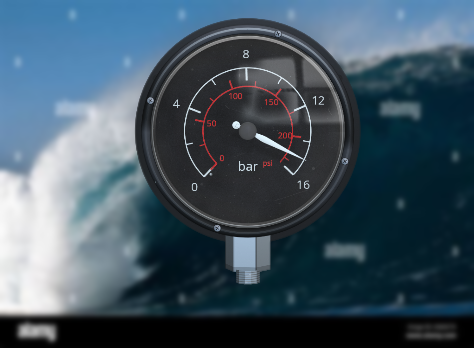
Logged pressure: {"value": 15, "unit": "bar"}
